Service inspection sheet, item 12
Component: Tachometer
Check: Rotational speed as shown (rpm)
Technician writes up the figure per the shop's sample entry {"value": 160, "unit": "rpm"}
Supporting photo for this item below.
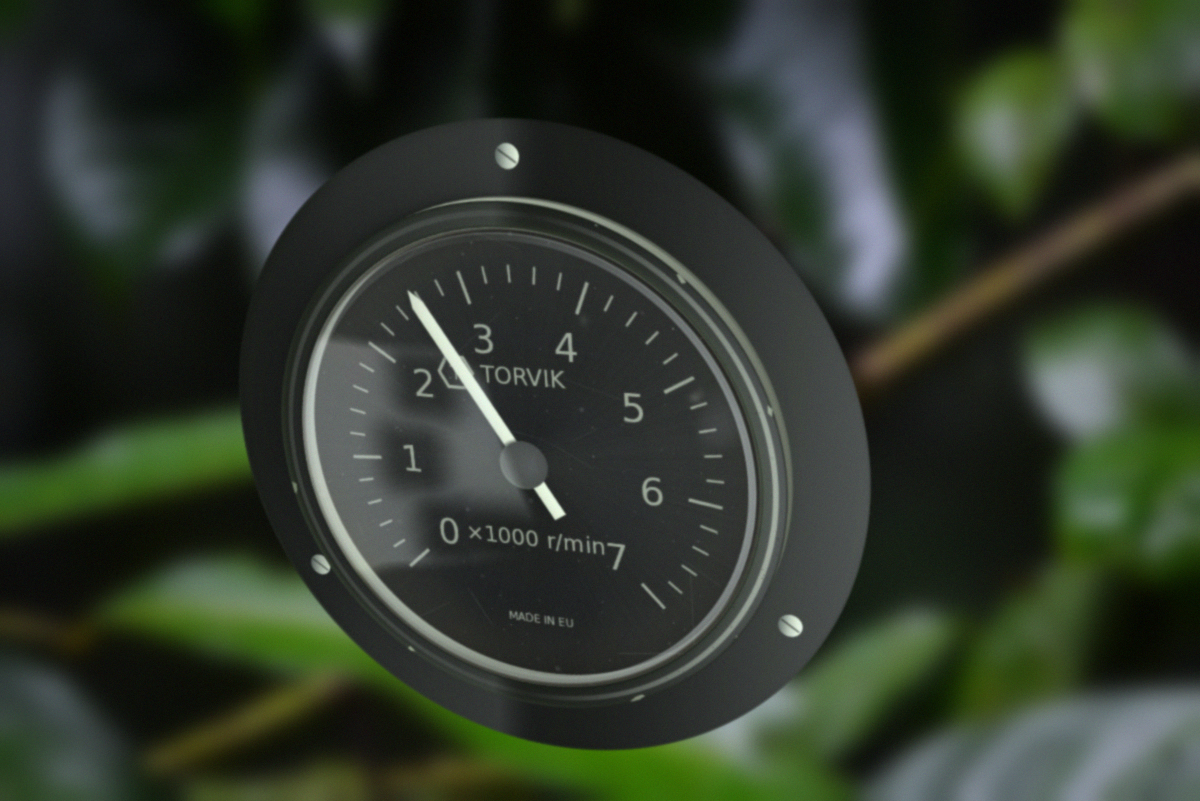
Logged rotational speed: {"value": 2600, "unit": "rpm"}
